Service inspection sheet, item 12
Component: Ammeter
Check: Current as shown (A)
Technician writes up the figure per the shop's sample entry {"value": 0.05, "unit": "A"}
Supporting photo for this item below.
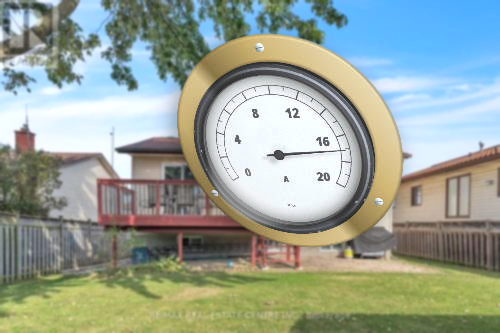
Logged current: {"value": 17, "unit": "A"}
